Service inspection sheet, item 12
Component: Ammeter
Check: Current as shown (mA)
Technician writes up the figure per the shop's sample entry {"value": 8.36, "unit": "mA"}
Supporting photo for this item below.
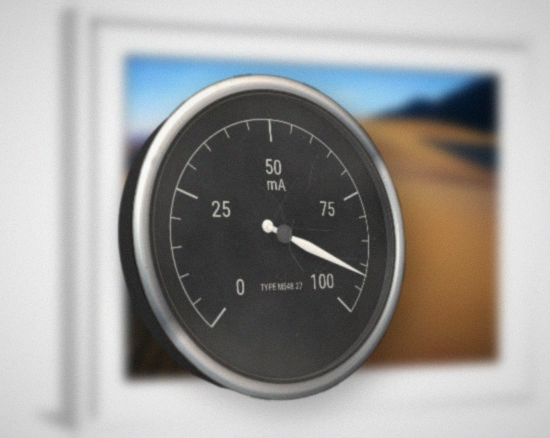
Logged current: {"value": 92.5, "unit": "mA"}
